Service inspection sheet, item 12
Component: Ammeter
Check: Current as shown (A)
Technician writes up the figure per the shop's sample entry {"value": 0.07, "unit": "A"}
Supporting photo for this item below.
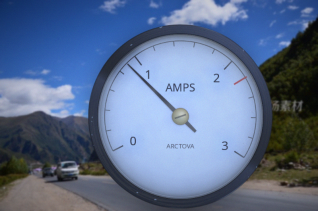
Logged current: {"value": 0.9, "unit": "A"}
